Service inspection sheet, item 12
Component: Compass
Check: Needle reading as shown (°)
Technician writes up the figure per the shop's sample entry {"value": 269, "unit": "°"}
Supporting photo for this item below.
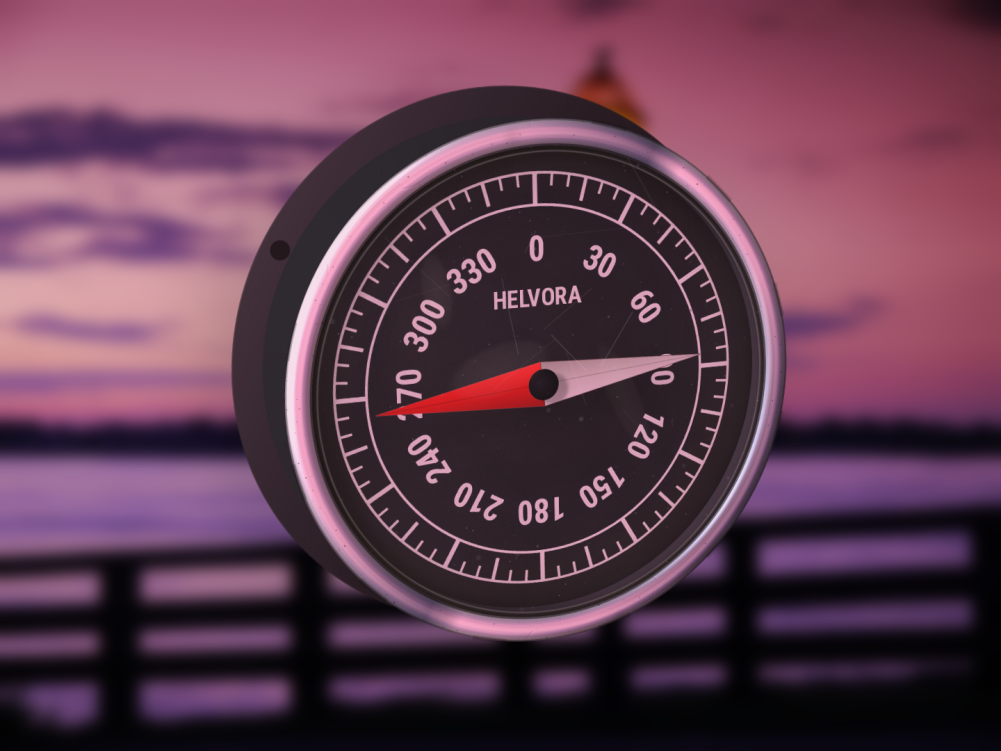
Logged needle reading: {"value": 265, "unit": "°"}
